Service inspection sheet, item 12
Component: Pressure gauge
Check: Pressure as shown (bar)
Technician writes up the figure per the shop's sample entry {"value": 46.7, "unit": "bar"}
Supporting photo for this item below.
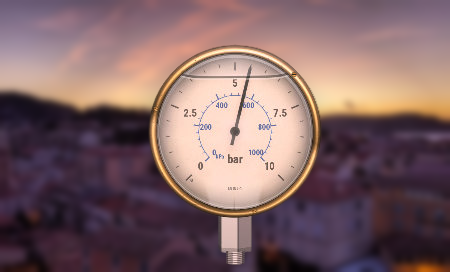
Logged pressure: {"value": 5.5, "unit": "bar"}
